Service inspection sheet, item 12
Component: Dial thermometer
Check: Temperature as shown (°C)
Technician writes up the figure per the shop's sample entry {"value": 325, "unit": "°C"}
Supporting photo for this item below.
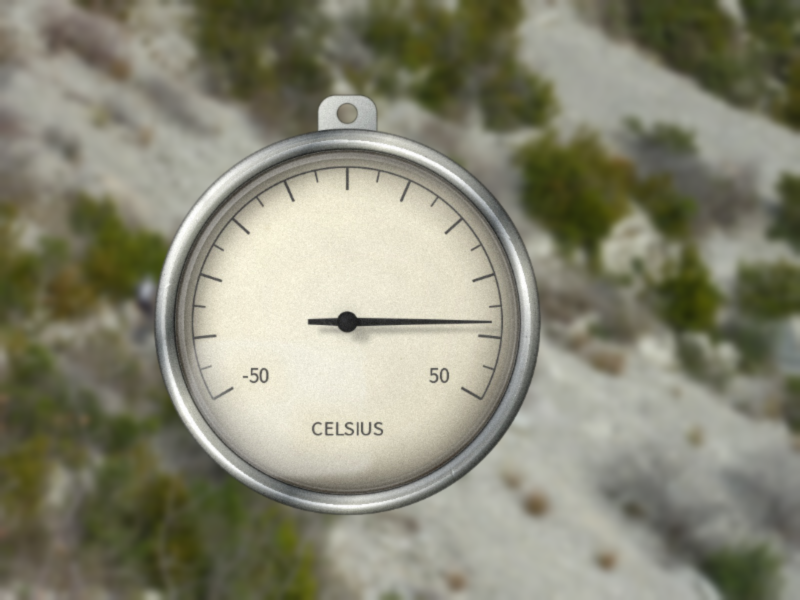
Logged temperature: {"value": 37.5, "unit": "°C"}
